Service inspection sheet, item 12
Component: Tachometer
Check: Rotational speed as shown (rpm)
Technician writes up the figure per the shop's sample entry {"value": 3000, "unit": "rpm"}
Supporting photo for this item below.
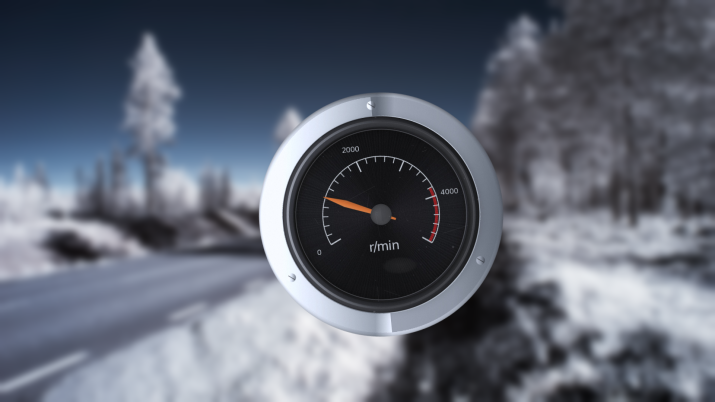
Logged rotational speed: {"value": 1000, "unit": "rpm"}
